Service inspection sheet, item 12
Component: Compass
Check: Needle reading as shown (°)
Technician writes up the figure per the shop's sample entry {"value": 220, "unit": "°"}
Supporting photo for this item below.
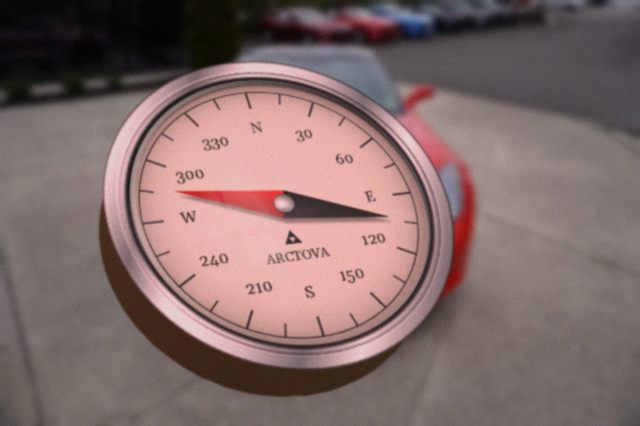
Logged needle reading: {"value": 285, "unit": "°"}
